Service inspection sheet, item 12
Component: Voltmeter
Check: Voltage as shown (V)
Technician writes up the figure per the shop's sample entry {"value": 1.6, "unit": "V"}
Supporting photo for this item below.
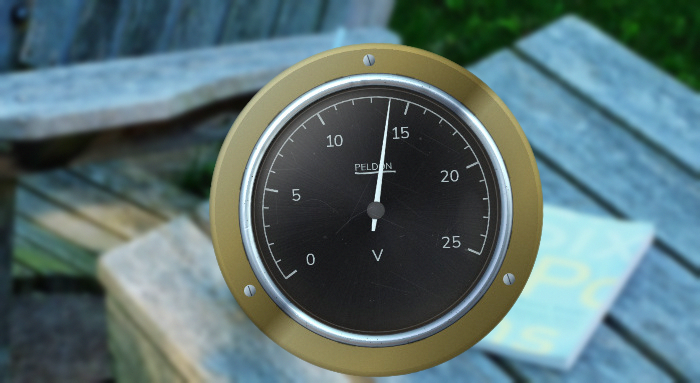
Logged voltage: {"value": 14, "unit": "V"}
